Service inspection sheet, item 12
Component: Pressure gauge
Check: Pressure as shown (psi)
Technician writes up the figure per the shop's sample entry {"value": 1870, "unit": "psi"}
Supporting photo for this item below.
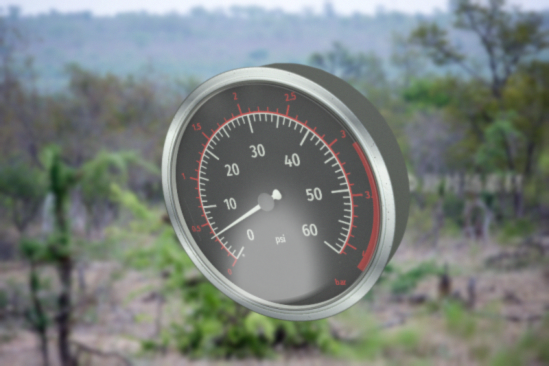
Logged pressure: {"value": 5, "unit": "psi"}
